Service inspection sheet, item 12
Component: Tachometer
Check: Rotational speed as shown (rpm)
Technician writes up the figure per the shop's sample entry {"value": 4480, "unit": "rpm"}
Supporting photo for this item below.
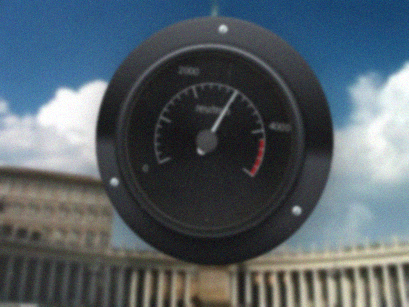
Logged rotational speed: {"value": 3000, "unit": "rpm"}
